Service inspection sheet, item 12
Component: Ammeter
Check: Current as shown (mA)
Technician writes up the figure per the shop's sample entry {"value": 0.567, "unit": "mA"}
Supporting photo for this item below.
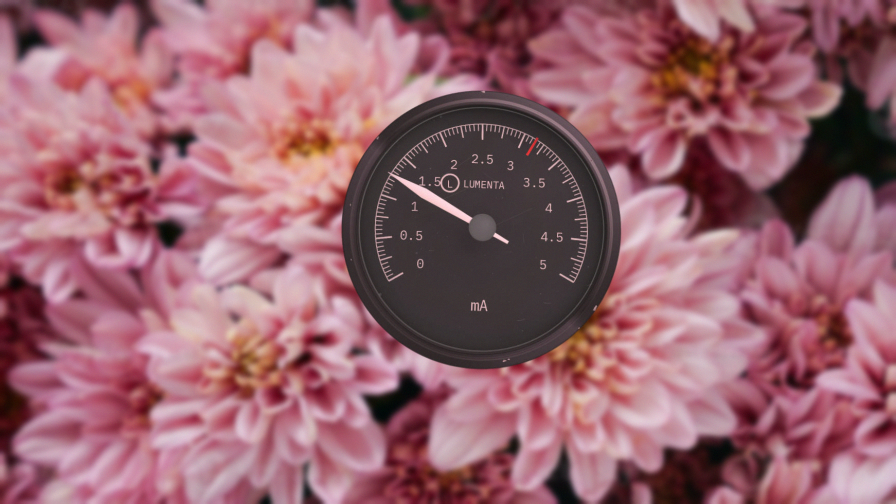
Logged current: {"value": 1.25, "unit": "mA"}
